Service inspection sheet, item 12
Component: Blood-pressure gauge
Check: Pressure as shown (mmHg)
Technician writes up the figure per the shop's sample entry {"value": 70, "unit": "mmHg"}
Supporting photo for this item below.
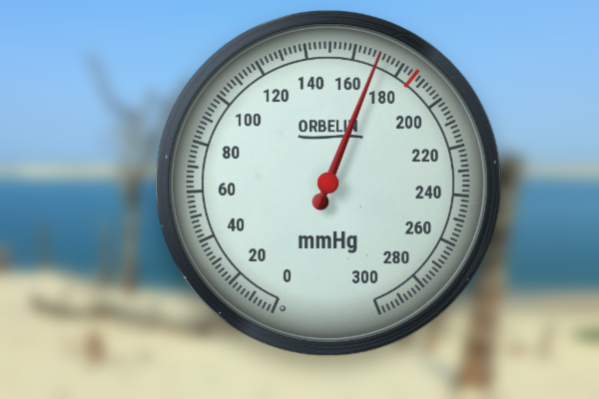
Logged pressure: {"value": 170, "unit": "mmHg"}
